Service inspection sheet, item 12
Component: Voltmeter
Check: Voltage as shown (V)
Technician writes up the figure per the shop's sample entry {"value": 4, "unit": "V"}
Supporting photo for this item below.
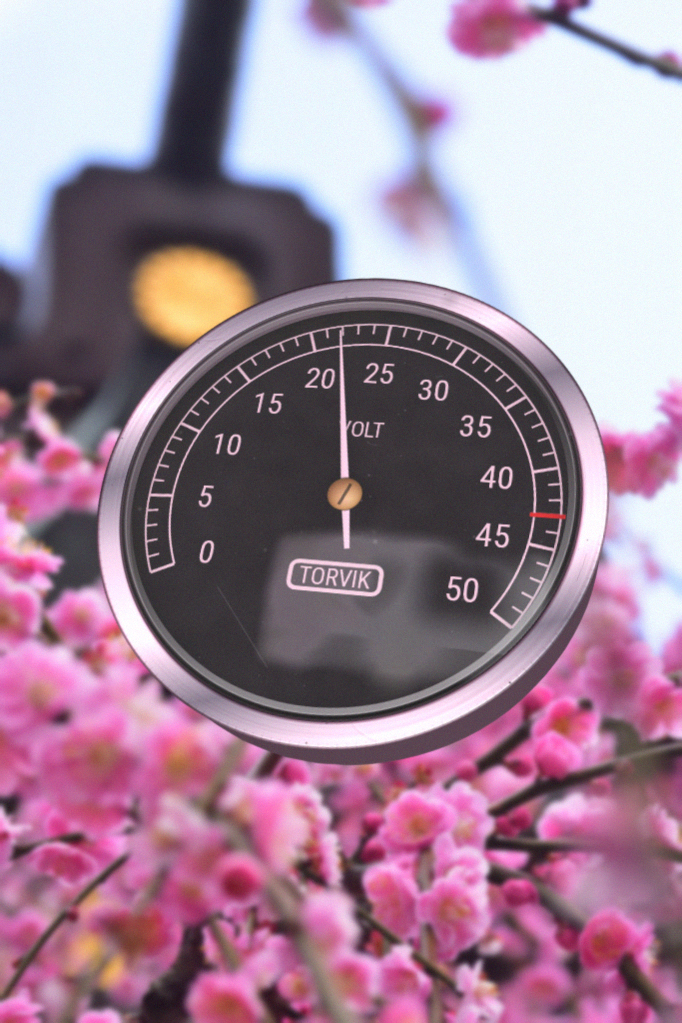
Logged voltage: {"value": 22, "unit": "V"}
